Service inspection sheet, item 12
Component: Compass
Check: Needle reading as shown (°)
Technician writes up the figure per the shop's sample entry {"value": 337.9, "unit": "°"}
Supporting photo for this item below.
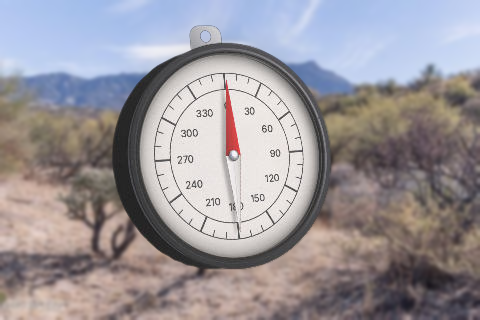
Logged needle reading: {"value": 0, "unit": "°"}
